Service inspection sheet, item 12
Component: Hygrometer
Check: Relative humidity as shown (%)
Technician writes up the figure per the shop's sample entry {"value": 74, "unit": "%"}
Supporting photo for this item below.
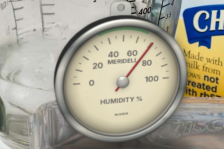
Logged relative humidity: {"value": 70, "unit": "%"}
